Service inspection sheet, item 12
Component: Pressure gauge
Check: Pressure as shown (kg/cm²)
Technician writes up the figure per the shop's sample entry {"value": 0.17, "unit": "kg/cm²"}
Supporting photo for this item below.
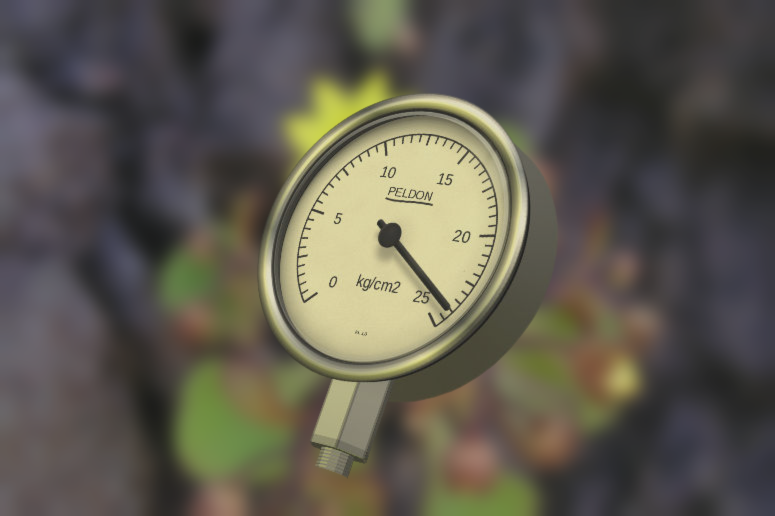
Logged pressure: {"value": 24, "unit": "kg/cm²"}
